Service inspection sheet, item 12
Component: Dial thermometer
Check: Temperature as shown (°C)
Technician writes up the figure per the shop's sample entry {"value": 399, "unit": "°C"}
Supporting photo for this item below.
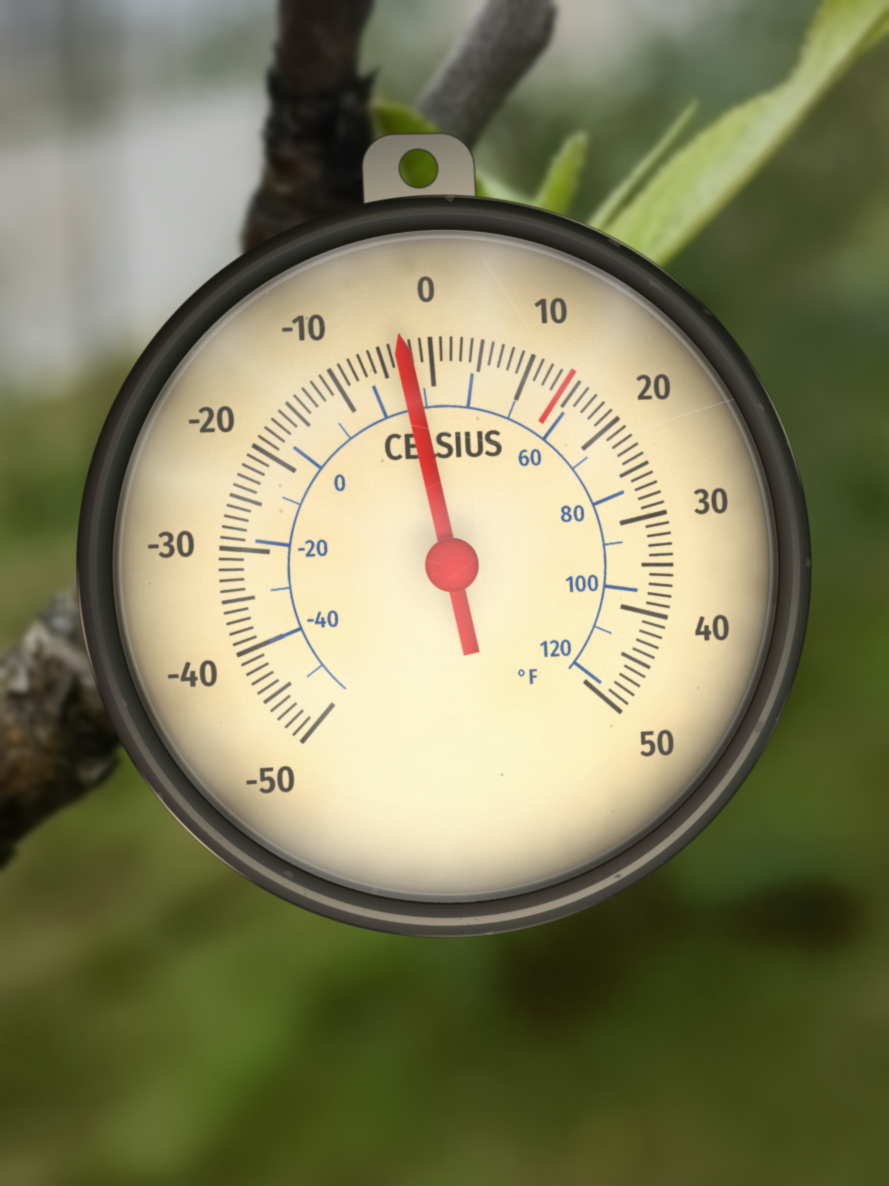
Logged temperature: {"value": -3, "unit": "°C"}
